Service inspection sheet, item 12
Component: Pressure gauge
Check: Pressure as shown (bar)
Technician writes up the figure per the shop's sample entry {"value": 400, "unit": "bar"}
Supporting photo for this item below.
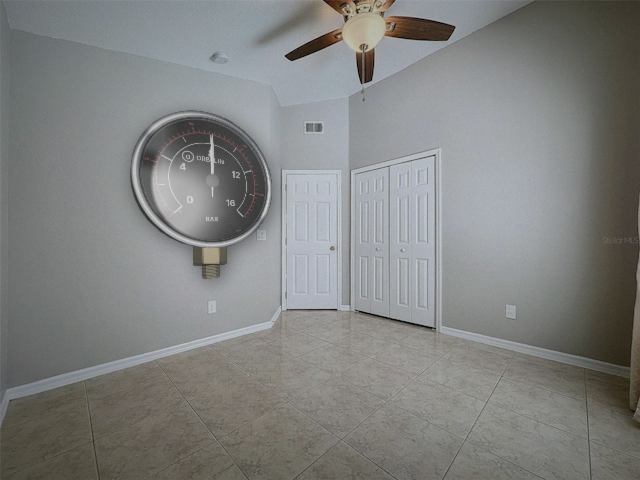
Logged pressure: {"value": 8, "unit": "bar"}
